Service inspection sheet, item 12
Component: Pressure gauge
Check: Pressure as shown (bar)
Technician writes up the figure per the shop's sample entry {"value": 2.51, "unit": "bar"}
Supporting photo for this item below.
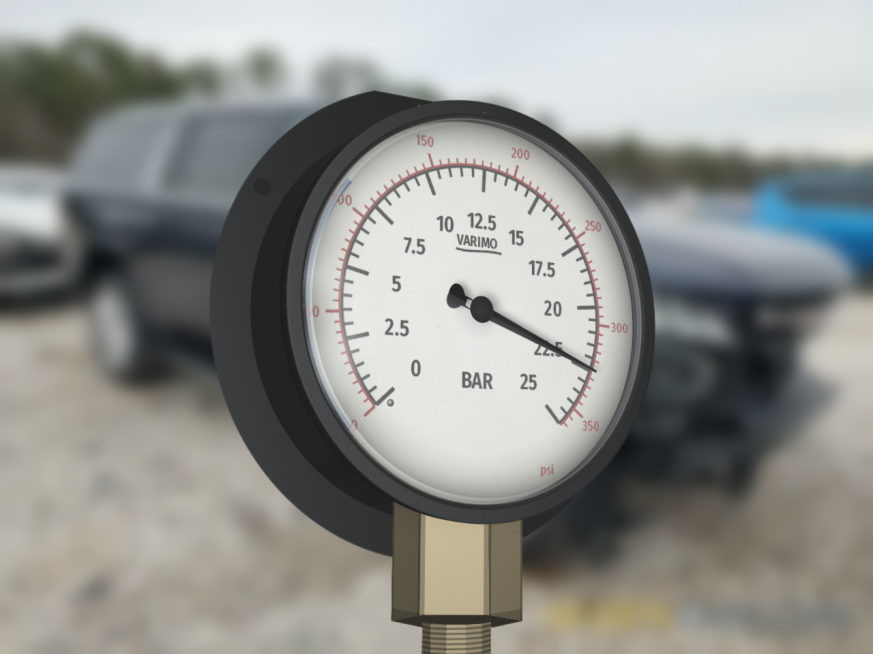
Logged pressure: {"value": 22.5, "unit": "bar"}
